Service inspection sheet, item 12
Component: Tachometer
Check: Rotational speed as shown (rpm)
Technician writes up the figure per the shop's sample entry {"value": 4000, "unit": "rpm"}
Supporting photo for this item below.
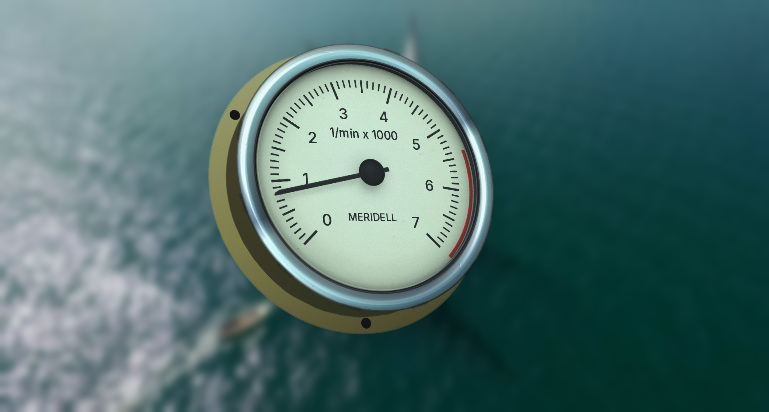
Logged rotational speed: {"value": 800, "unit": "rpm"}
